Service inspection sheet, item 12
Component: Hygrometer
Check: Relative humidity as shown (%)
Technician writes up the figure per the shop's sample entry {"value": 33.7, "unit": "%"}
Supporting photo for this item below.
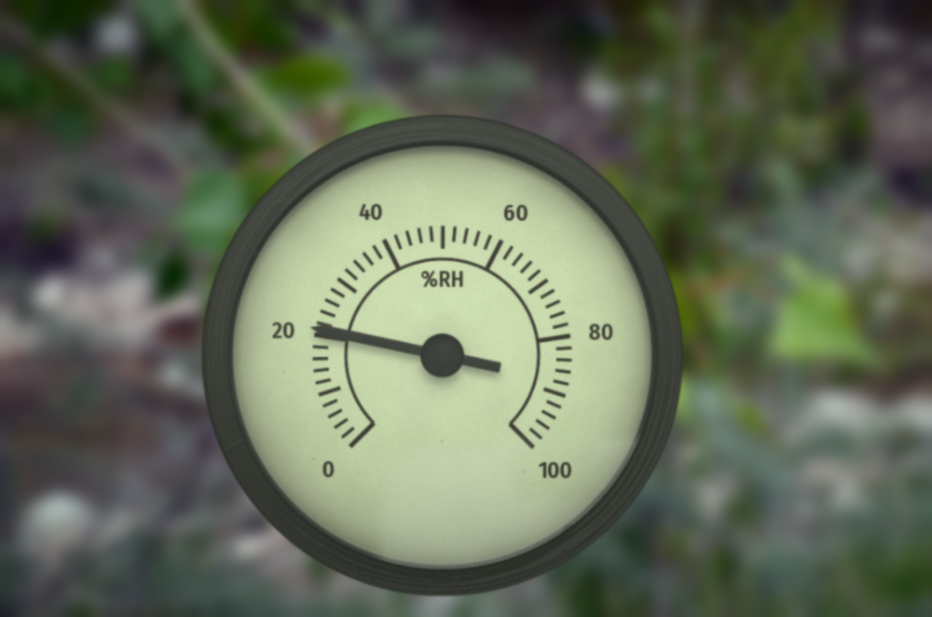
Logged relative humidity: {"value": 21, "unit": "%"}
